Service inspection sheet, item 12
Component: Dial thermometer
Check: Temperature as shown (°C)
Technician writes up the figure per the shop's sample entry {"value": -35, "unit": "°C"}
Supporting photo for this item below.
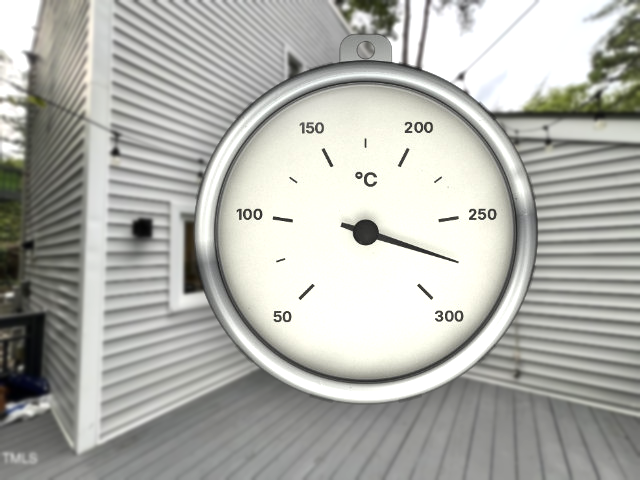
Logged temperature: {"value": 275, "unit": "°C"}
